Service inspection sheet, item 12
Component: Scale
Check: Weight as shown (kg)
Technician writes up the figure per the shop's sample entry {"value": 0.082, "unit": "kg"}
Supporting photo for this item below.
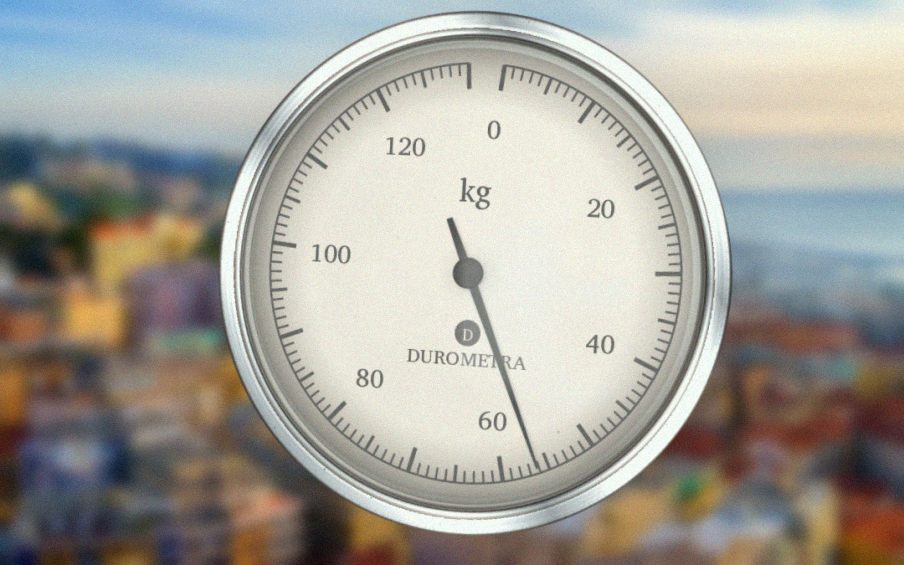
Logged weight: {"value": 56, "unit": "kg"}
